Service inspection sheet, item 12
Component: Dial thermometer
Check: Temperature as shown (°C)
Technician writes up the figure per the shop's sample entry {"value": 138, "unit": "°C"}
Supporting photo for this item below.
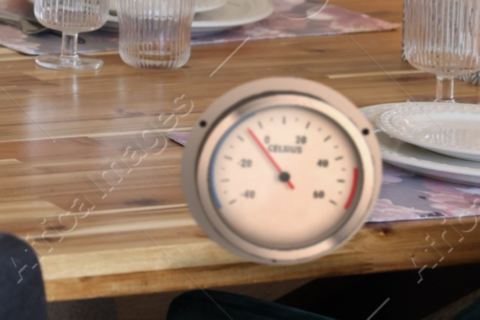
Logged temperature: {"value": -5, "unit": "°C"}
